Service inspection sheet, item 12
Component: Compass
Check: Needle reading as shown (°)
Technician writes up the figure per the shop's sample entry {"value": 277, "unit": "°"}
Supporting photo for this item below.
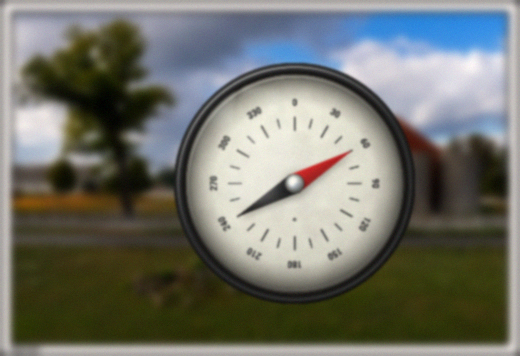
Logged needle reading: {"value": 60, "unit": "°"}
